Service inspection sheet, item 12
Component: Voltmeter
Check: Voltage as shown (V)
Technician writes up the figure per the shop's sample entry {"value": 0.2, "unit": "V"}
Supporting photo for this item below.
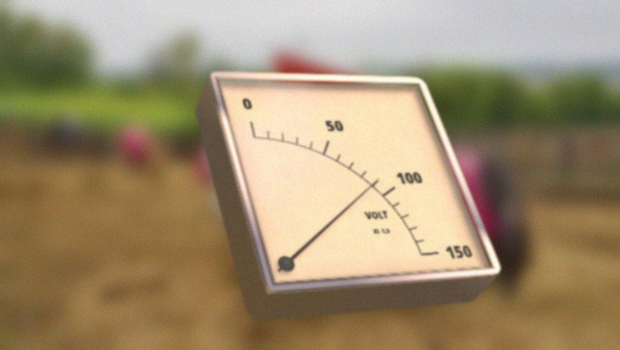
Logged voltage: {"value": 90, "unit": "V"}
